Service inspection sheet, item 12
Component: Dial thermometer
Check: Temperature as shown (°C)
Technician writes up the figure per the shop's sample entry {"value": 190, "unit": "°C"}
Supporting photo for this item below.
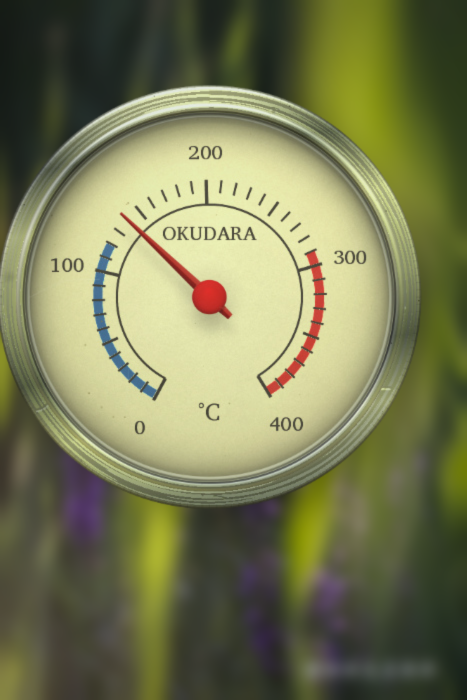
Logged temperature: {"value": 140, "unit": "°C"}
